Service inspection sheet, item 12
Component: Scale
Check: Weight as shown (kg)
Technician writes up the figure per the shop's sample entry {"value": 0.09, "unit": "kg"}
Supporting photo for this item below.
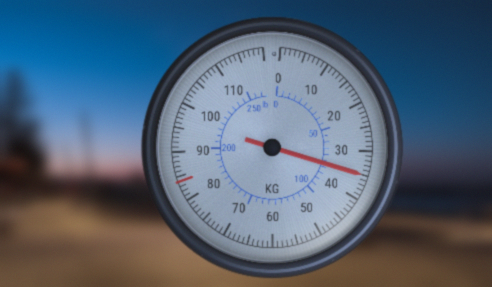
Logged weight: {"value": 35, "unit": "kg"}
